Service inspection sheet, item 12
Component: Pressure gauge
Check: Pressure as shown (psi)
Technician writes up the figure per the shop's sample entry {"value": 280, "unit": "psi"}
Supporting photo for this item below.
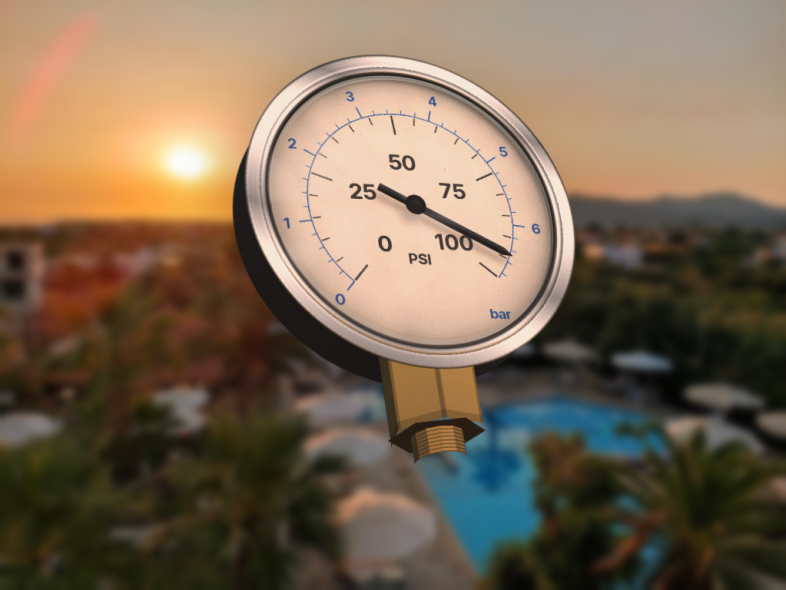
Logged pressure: {"value": 95, "unit": "psi"}
